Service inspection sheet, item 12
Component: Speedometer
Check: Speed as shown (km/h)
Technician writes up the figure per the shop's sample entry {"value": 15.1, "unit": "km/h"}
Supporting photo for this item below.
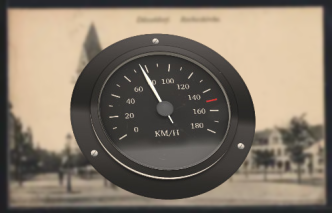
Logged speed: {"value": 75, "unit": "km/h"}
